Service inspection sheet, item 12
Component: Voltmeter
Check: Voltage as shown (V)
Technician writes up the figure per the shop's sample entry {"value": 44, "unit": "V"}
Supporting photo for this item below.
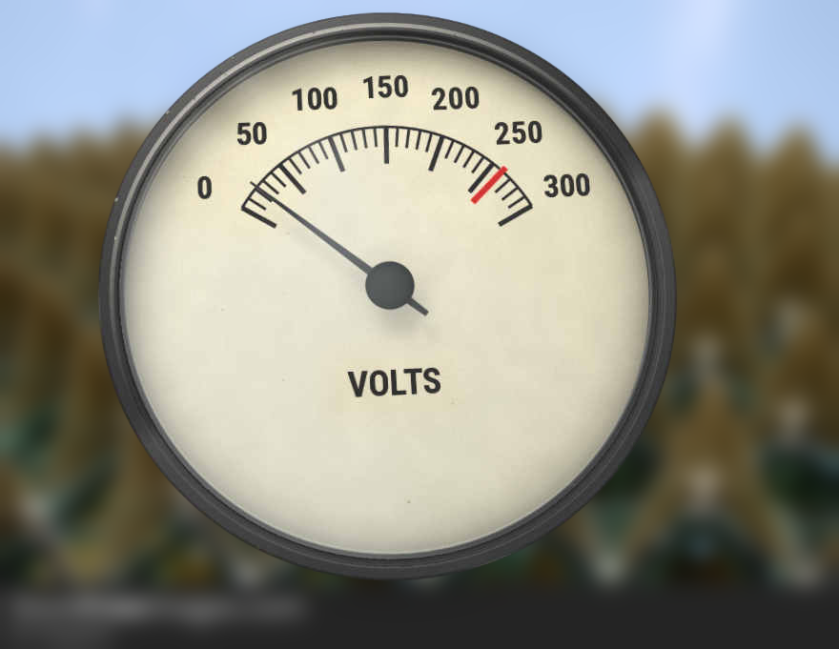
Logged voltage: {"value": 20, "unit": "V"}
